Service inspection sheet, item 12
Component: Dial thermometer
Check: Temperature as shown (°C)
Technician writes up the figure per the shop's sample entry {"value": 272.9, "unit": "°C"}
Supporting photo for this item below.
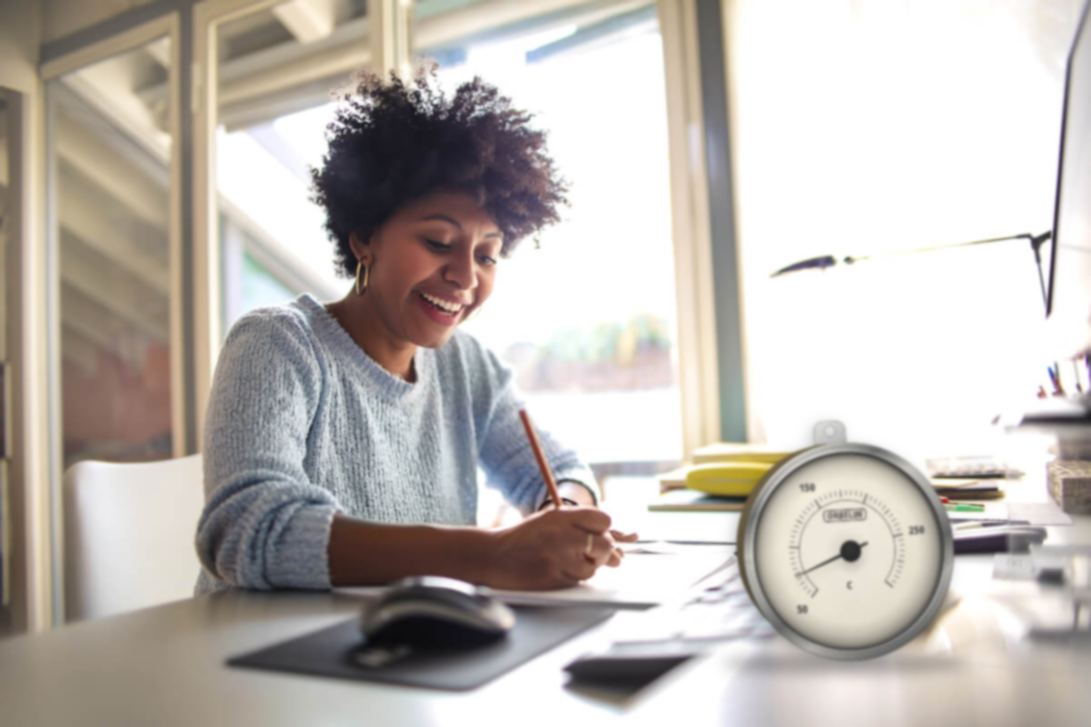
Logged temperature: {"value": 75, "unit": "°C"}
